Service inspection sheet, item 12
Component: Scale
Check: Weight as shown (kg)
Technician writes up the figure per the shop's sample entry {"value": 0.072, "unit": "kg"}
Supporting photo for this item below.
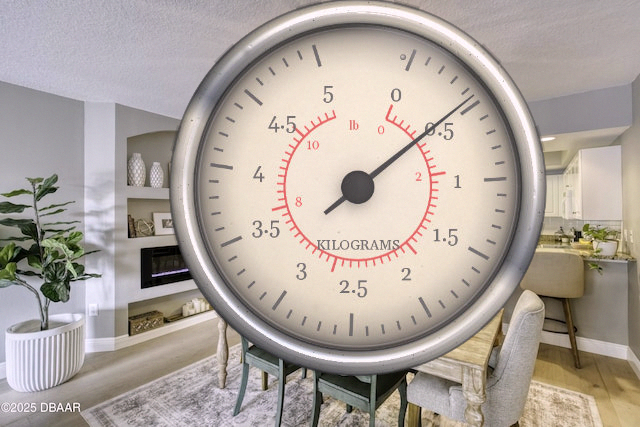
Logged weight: {"value": 0.45, "unit": "kg"}
